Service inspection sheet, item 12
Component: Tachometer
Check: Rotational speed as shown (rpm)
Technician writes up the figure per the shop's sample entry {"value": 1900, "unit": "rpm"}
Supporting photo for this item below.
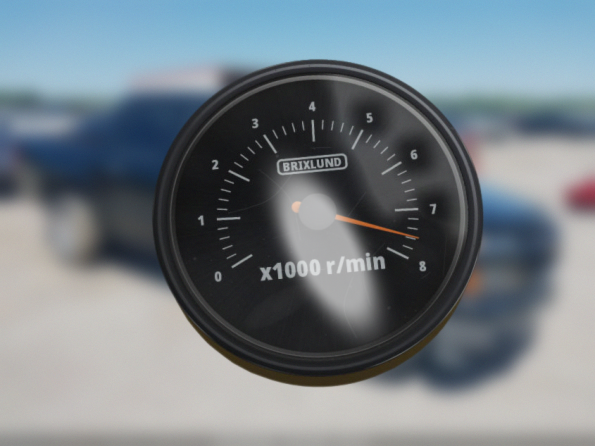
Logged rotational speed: {"value": 7600, "unit": "rpm"}
